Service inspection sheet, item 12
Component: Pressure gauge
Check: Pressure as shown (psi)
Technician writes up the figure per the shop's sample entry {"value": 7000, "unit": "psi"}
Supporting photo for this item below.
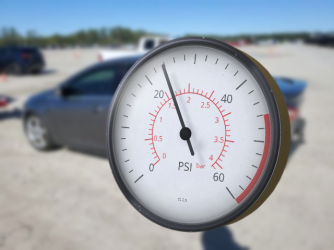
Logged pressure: {"value": 24, "unit": "psi"}
